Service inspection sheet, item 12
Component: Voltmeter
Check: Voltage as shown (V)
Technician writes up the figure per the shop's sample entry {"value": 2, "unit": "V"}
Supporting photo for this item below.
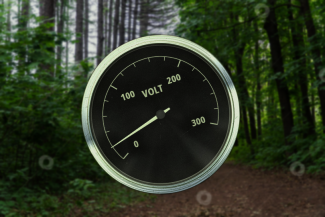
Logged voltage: {"value": 20, "unit": "V"}
